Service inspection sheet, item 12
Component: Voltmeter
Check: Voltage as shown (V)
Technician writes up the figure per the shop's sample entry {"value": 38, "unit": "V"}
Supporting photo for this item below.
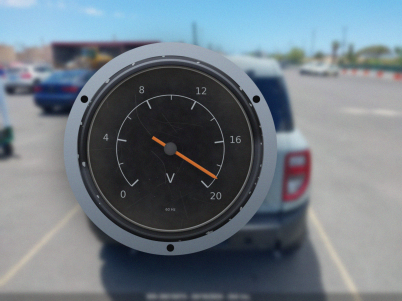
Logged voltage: {"value": 19, "unit": "V"}
